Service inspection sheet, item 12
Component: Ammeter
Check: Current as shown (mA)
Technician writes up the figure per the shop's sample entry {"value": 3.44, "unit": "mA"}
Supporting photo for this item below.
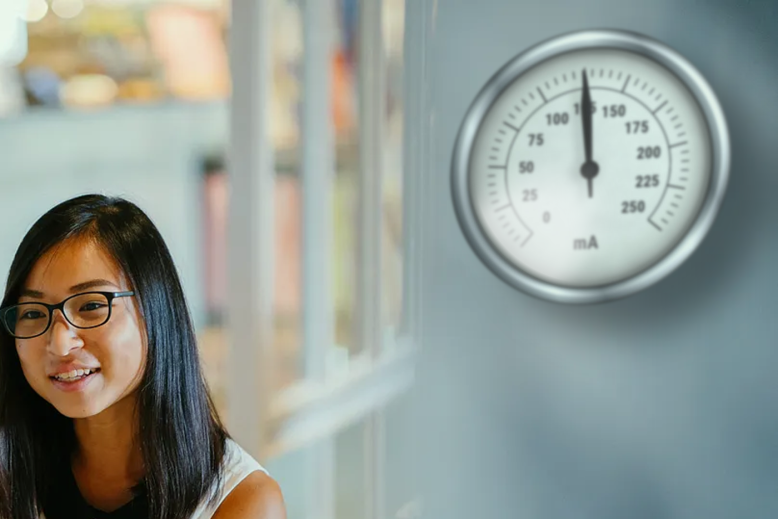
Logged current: {"value": 125, "unit": "mA"}
